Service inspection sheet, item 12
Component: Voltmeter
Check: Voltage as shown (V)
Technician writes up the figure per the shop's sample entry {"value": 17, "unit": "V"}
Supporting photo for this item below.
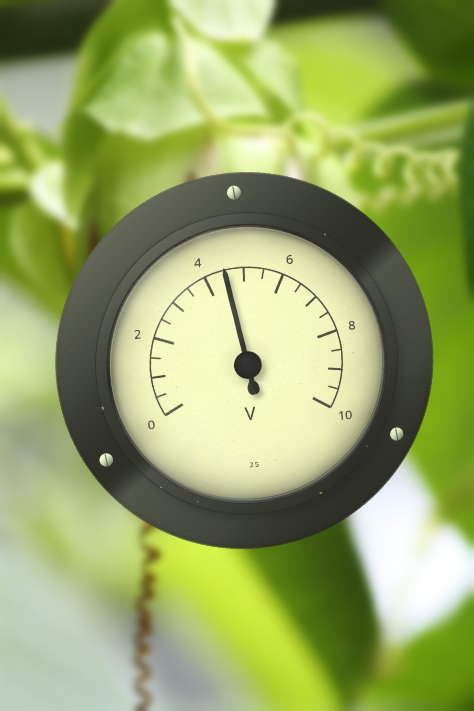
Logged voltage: {"value": 4.5, "unit": "V"}
